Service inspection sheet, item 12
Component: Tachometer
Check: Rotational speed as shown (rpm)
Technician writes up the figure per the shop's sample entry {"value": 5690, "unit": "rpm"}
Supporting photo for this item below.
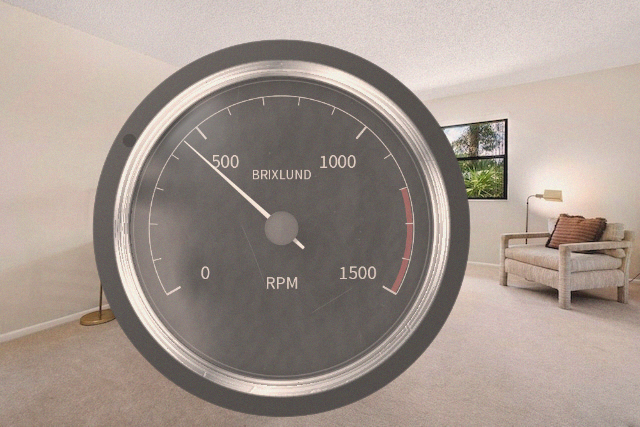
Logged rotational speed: {"value": 450, "unit": "rpm"}
